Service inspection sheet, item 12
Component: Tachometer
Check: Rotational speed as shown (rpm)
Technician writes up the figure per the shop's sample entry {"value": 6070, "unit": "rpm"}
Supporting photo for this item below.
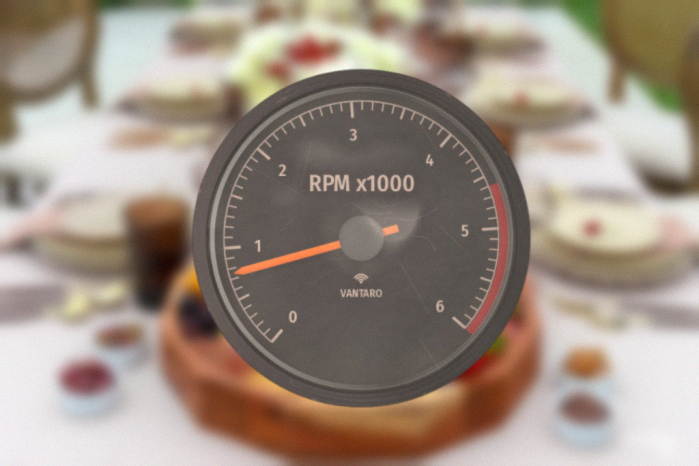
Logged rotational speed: {"value": 750, "unit": "rpm"}
